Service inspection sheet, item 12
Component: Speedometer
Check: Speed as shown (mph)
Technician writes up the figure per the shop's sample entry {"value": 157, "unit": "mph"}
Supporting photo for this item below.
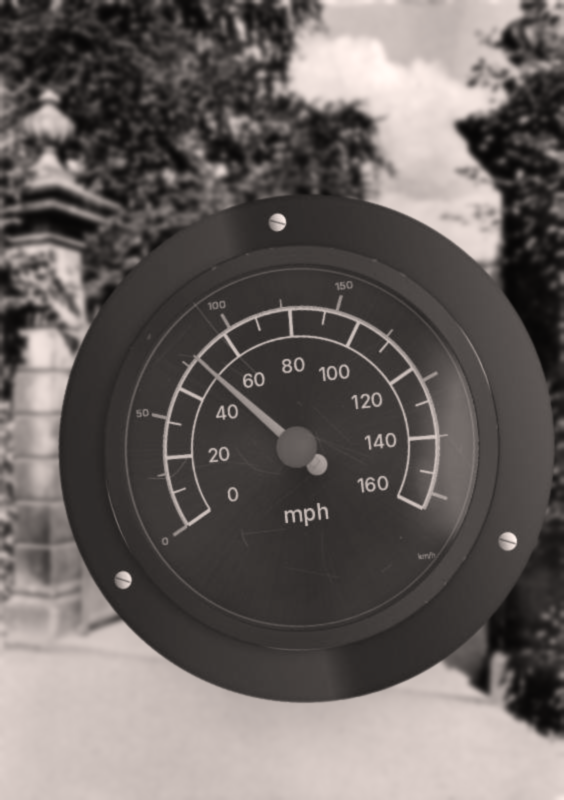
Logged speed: {"value": 50, "unit": "mph"}
